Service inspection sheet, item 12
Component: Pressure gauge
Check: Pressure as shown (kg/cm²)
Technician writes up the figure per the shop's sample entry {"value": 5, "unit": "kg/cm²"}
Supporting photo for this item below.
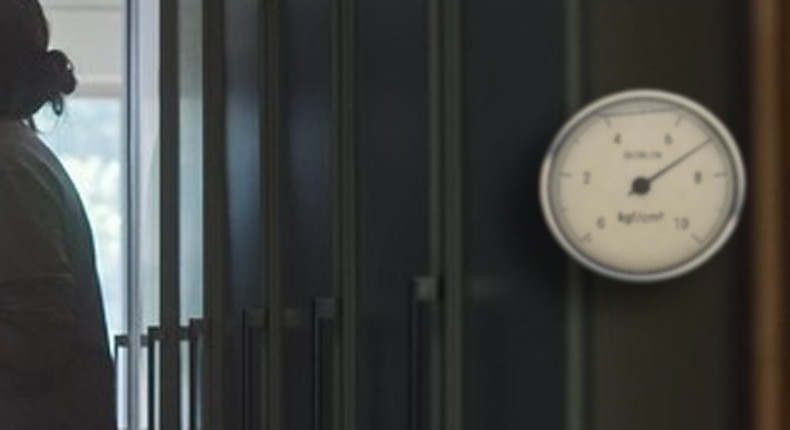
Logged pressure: {"value": 7, "unit": "kg/cm²"}
